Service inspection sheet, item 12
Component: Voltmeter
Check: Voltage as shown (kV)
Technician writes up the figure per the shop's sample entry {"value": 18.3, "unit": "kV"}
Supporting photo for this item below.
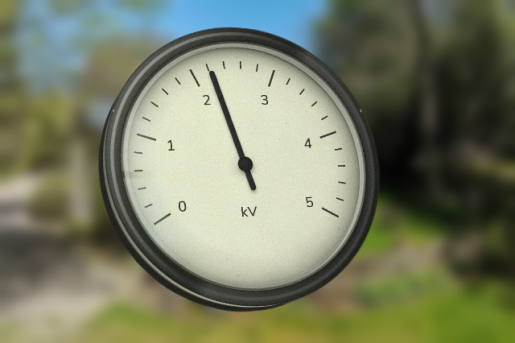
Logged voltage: {"value": 2.2, "unit": "kV"}
